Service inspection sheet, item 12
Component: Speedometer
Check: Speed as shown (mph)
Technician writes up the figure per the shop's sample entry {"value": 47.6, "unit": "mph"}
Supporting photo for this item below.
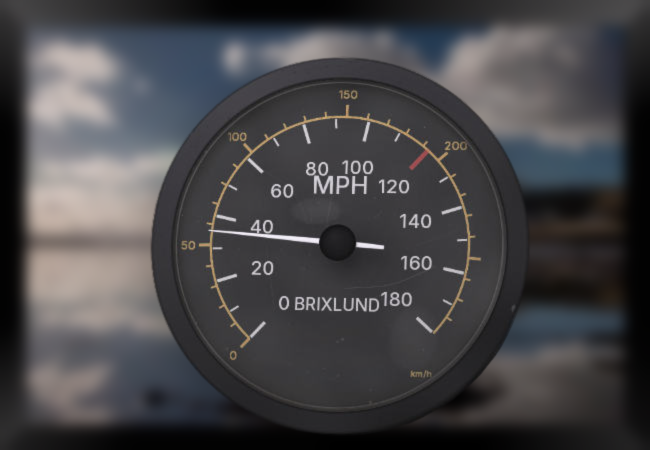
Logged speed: {"value": 35, "unit": "mph"}
